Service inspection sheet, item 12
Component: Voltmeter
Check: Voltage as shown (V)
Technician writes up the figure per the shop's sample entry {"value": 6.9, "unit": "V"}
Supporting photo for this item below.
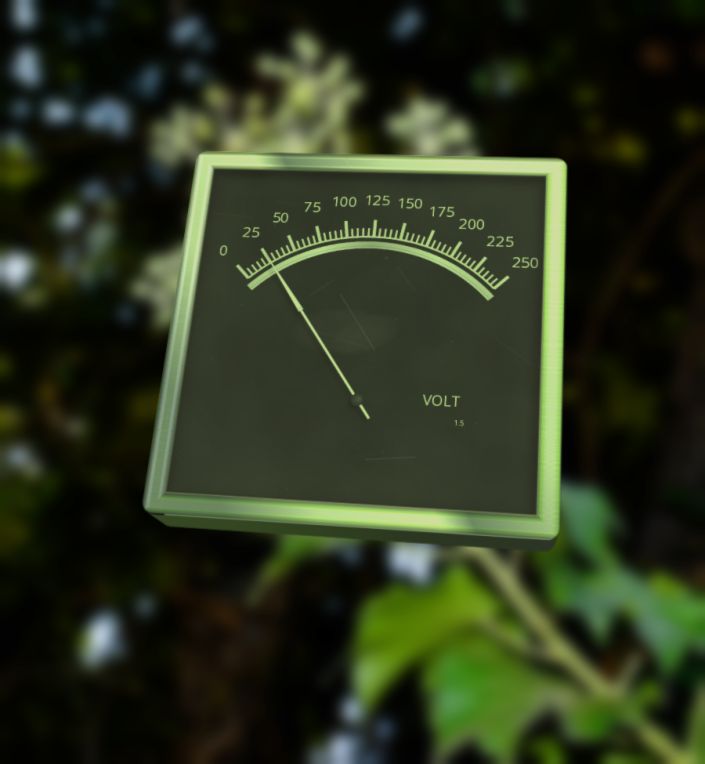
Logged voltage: {"value": 25, "unit": "V"}
